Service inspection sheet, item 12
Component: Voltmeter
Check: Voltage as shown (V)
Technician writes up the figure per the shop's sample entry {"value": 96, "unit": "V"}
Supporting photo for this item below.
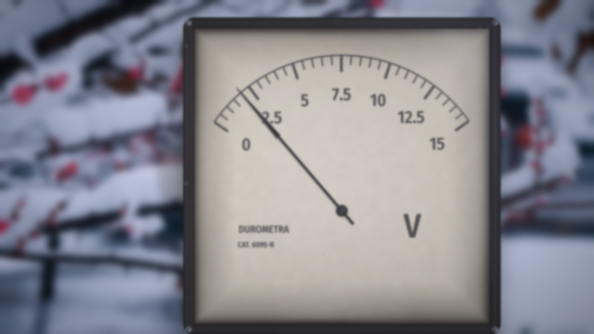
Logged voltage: {"value": 2, "unit": "V"}
